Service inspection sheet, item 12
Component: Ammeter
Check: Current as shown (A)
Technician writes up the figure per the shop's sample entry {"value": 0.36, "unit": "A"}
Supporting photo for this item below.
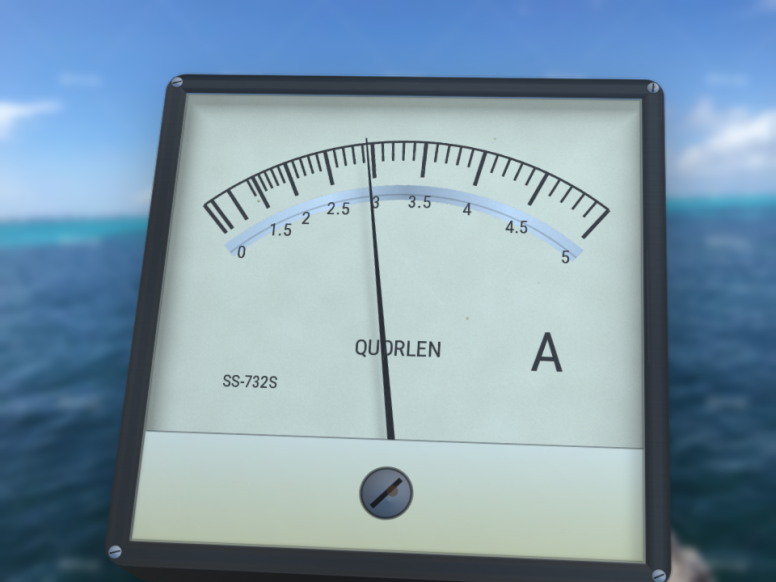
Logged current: {"value": 2.95, "unit": "A"}
